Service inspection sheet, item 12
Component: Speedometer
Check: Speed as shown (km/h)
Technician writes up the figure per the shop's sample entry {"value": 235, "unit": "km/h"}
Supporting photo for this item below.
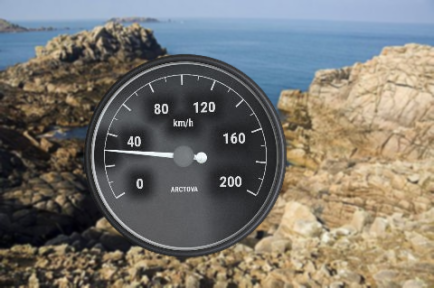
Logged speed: {"value": 30, "unit": "km/h"}
